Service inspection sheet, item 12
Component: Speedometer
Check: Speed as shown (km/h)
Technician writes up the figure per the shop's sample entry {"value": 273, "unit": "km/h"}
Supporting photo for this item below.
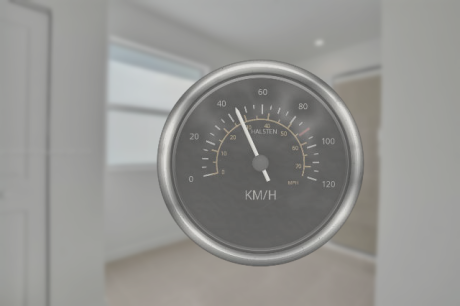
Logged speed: {"value": 45, "unit": "km/h"}
